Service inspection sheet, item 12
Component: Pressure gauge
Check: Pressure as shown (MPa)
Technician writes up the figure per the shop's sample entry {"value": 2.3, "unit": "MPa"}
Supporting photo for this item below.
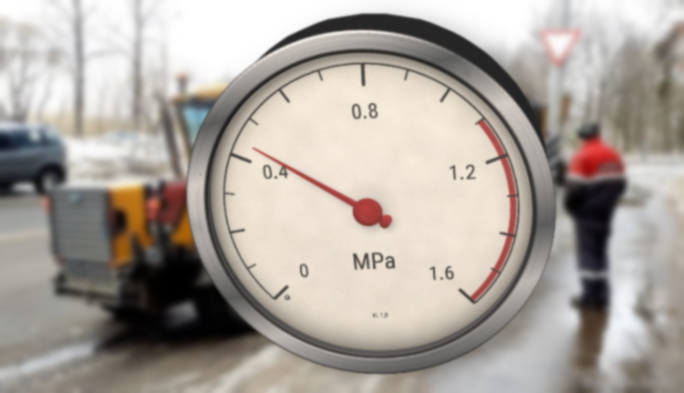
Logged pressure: {"value": 0.45, "unit": "MPa"}
